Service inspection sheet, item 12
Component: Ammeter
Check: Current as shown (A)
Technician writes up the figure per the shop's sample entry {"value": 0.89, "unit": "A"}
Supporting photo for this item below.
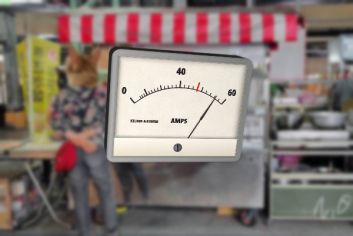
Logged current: {"value": 56, "unit": "A"}
